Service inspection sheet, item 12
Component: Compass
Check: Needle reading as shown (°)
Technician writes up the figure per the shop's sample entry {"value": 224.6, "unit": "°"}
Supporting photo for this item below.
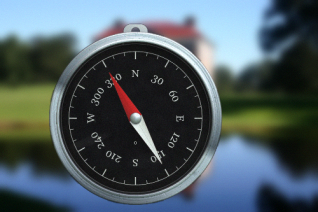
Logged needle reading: {"value": 330, "unit": "°"}
